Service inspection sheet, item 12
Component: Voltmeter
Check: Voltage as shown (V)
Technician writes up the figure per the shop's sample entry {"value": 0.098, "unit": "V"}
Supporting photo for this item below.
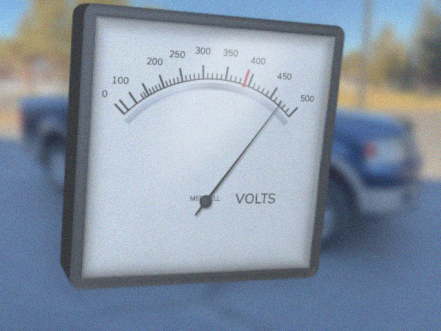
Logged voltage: {"value": 470, "unit": "V"}
